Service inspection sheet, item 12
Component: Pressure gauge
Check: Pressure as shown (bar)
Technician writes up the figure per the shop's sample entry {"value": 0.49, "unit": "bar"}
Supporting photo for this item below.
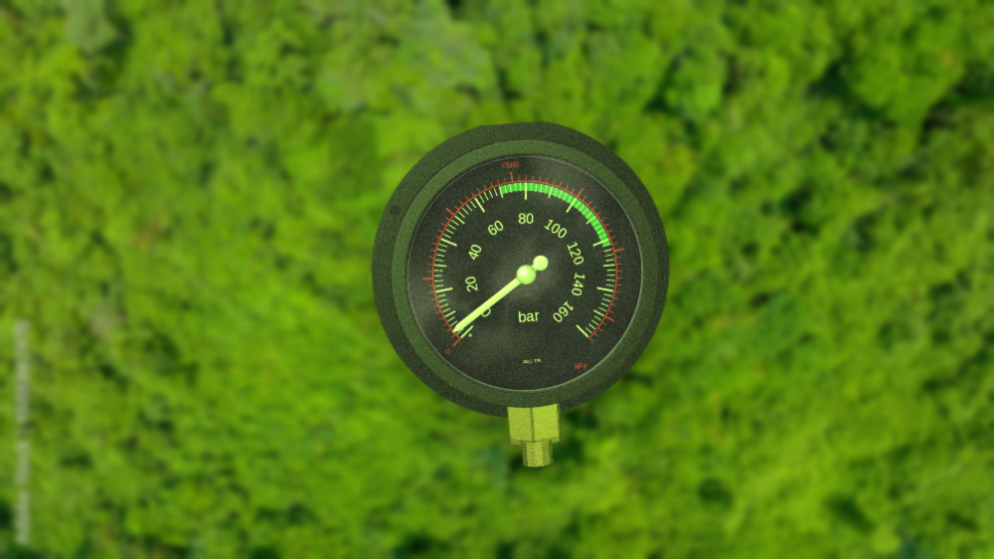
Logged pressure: {"value": 4, "unit": "bar"}
